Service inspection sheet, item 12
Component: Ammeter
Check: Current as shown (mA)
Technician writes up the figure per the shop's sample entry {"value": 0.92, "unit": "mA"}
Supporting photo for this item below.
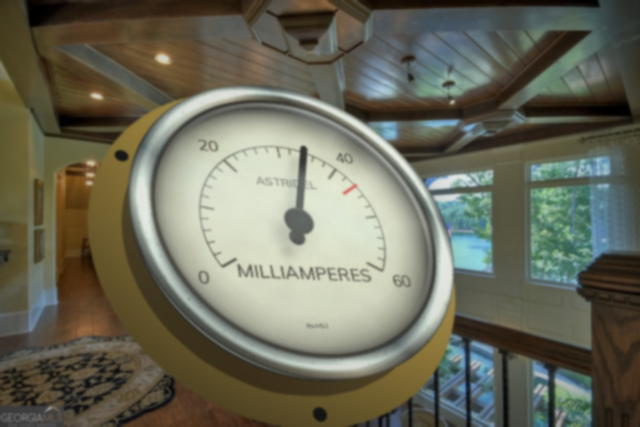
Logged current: {"value": 34, "unit": "mA"}
